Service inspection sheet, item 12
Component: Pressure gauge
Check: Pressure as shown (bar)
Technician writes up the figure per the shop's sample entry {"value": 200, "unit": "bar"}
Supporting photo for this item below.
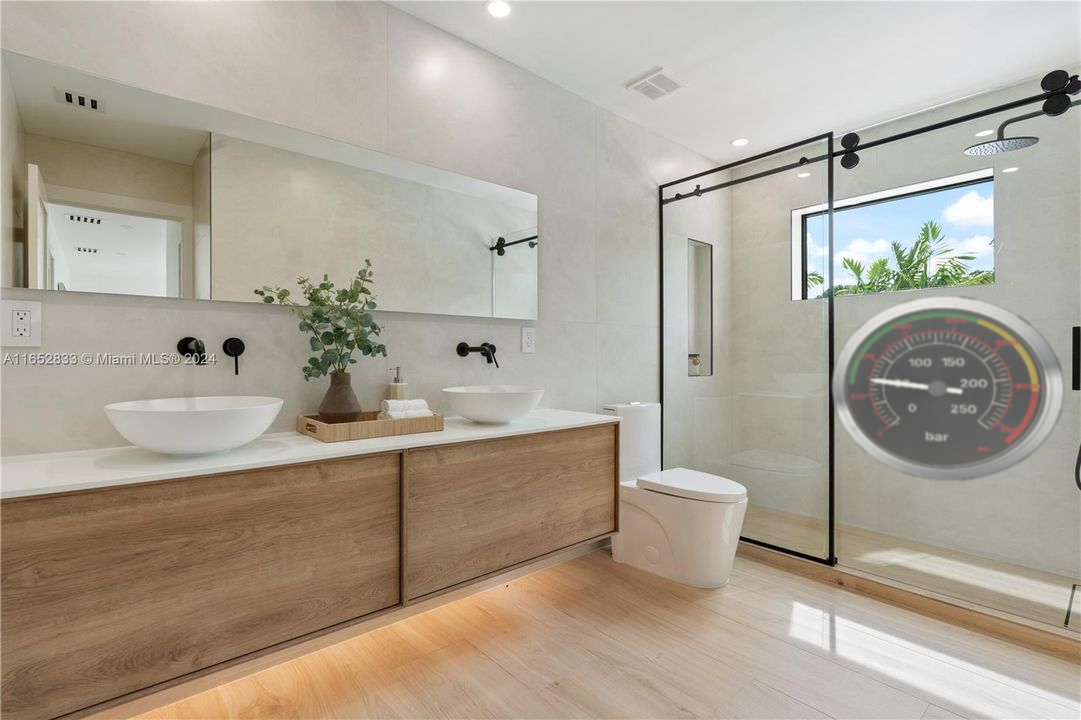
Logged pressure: {"value": 50, "unit": "bar"}
